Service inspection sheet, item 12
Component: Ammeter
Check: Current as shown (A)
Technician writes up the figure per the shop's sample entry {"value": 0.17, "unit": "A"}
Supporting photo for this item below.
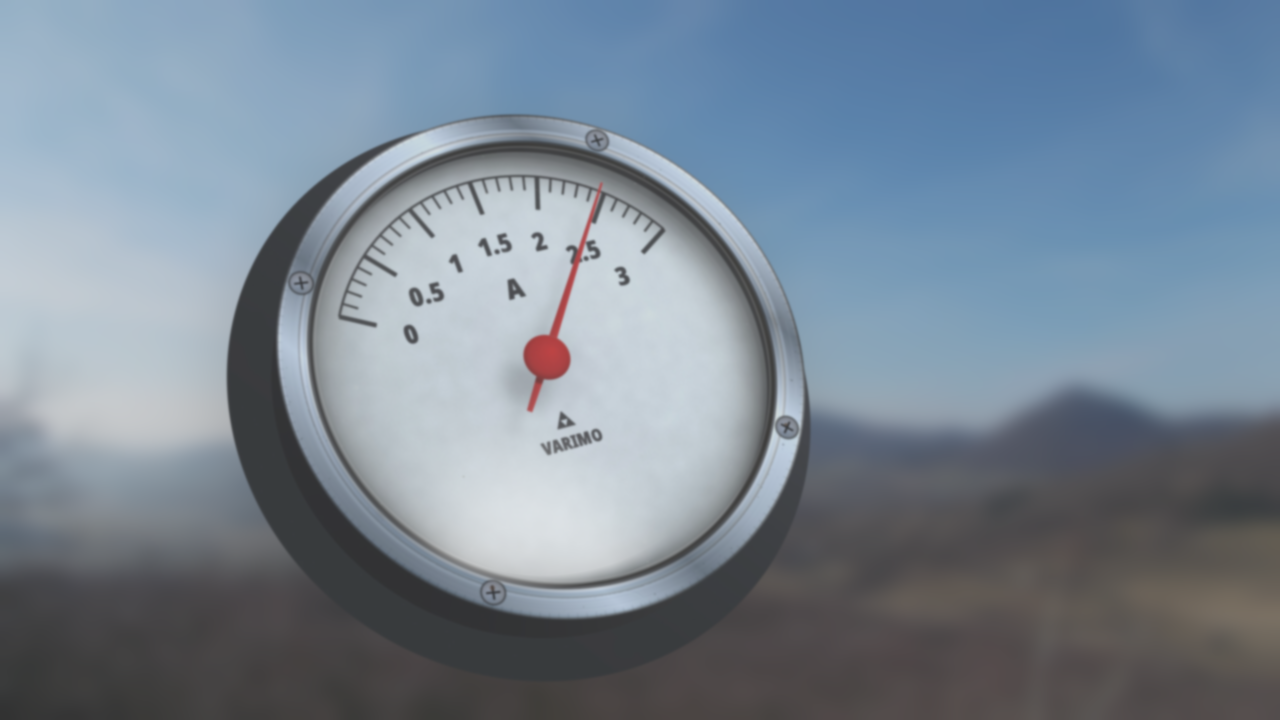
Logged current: {"value": 2.45, "unit": "A"}
